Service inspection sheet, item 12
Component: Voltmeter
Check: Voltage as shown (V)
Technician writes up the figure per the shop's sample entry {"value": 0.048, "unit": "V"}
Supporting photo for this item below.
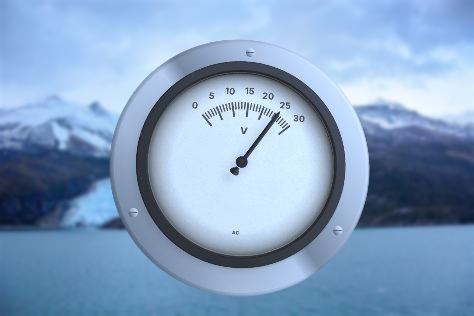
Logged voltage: {"value": 25, "unit": "V"}
